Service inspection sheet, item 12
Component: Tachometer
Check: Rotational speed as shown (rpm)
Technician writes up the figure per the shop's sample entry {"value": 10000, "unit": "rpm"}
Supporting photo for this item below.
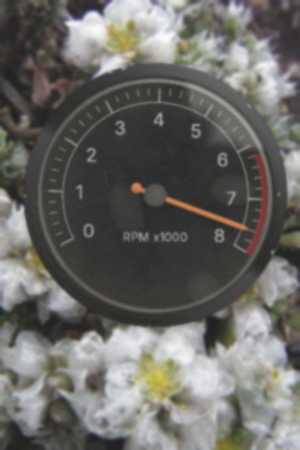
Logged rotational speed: {"value": 7600, "unit": "rpm"}
